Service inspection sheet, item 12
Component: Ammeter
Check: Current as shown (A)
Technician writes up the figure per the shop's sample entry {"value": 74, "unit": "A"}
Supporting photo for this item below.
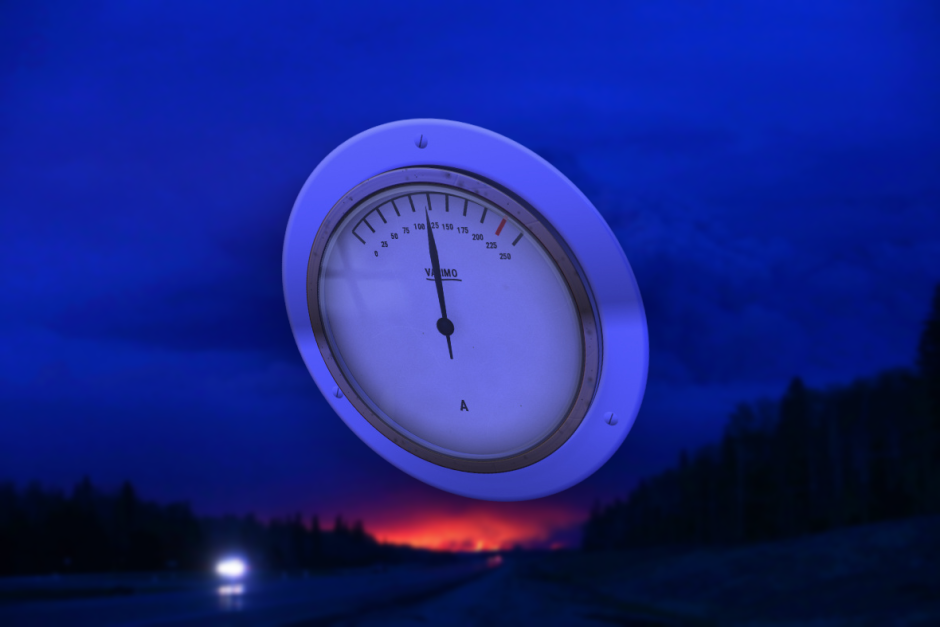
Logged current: {"value": 125, "unit": "A"}
